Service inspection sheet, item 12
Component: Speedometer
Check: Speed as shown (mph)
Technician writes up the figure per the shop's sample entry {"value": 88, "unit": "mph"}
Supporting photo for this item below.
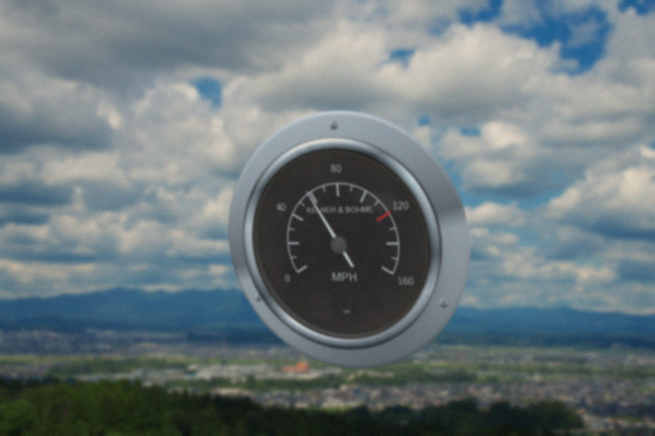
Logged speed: {"value": 60, "unit": "mph"}
